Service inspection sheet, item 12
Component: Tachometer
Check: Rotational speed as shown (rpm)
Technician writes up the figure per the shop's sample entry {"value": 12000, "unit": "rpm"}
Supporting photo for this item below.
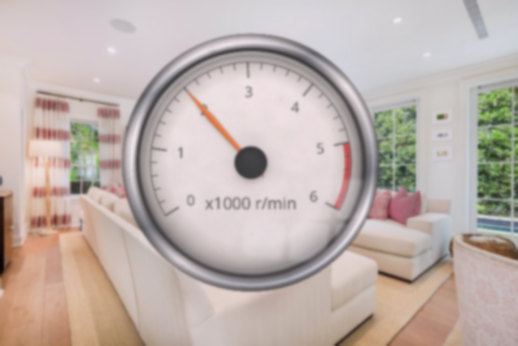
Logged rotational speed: {"value": 2000, "unit": "rpm"}
